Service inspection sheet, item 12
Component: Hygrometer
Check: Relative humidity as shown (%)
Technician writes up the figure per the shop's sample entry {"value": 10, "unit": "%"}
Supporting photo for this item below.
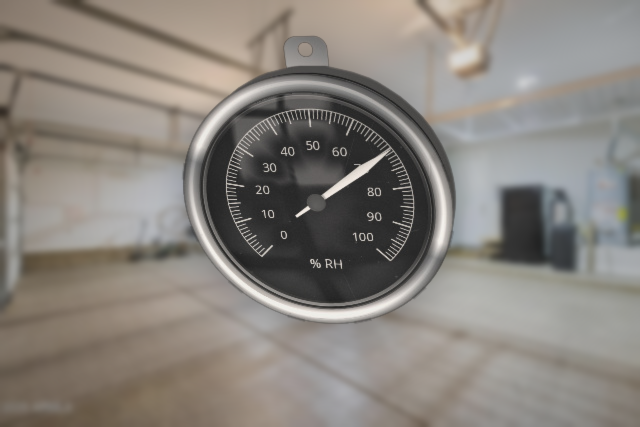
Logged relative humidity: {"value": 70, "unit": "%"}
